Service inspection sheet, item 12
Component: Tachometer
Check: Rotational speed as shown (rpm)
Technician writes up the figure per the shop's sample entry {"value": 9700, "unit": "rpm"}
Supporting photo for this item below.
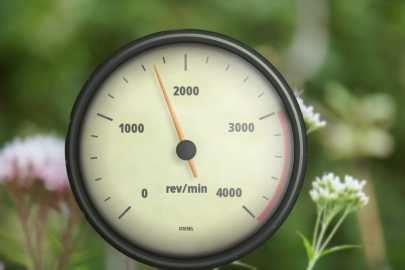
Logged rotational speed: {"value": 1700, "unit": "rpm"}
